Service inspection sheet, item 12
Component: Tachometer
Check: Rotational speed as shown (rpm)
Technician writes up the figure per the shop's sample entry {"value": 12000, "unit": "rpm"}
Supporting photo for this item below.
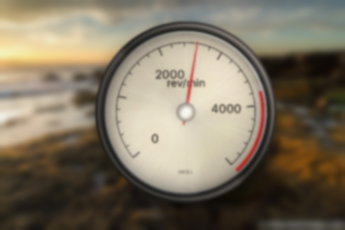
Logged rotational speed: {"value": 2600, "unit": "rpm"}
